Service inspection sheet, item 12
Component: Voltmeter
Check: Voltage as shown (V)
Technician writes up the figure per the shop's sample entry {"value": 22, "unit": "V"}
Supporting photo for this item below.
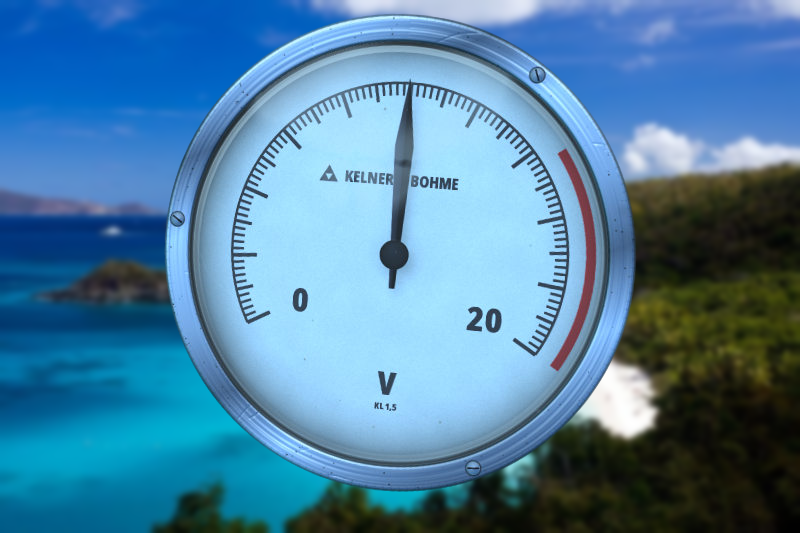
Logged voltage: {"value": 10, "unit": "V"}
